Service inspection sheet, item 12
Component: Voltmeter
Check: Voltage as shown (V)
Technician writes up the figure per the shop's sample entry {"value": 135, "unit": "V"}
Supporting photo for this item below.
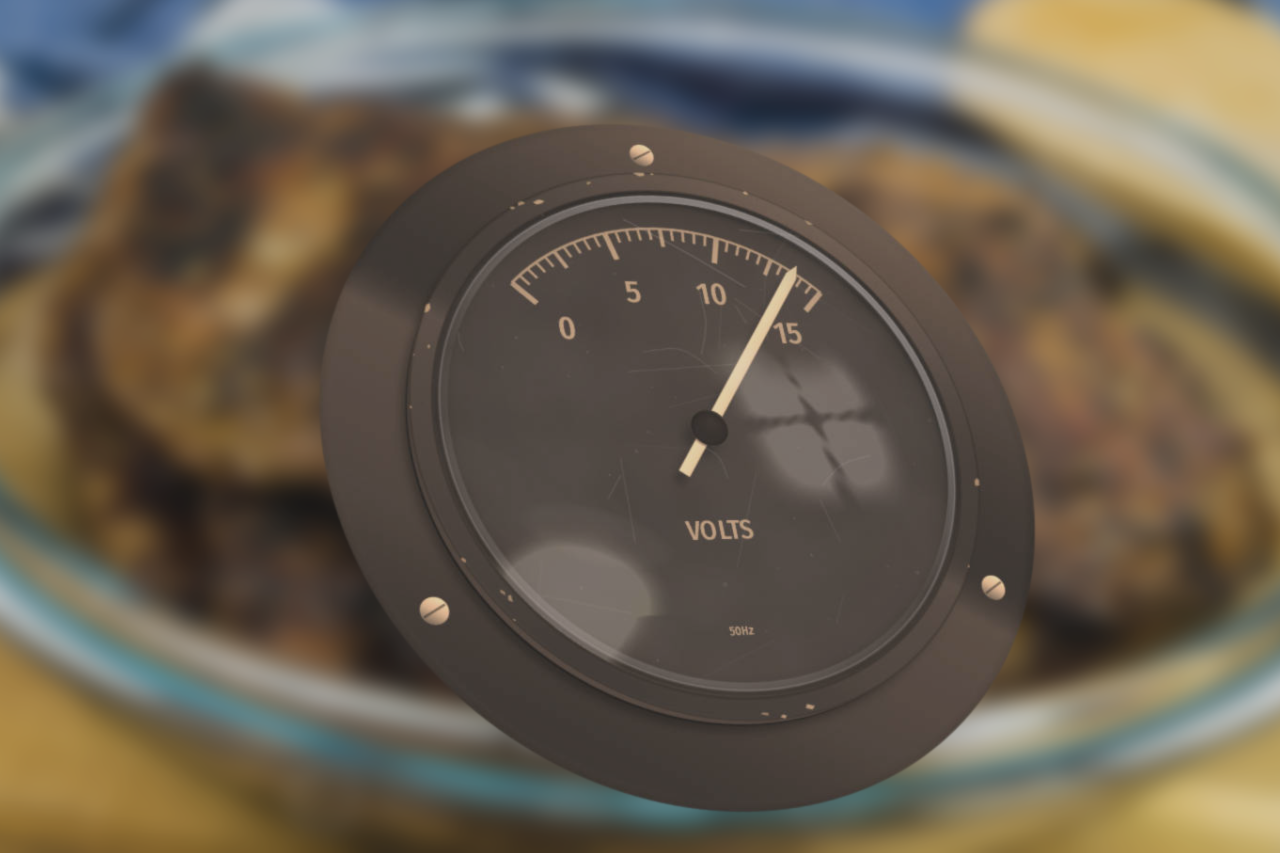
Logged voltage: {"value": 13.5, "unit": "V"}
